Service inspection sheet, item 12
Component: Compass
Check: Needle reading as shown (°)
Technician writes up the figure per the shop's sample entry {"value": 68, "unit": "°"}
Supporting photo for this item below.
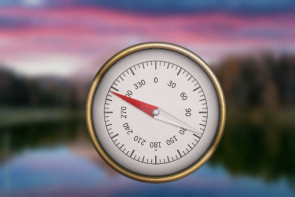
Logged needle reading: {"value": 295, "unit": "°"}
